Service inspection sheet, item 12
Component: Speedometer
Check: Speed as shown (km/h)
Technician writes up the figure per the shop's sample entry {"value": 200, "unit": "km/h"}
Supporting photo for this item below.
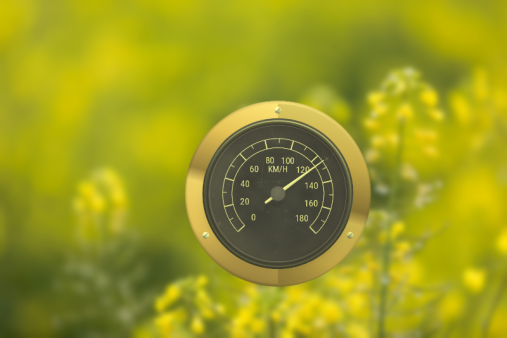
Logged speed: {"value": 125, "unit": "km/h"}
